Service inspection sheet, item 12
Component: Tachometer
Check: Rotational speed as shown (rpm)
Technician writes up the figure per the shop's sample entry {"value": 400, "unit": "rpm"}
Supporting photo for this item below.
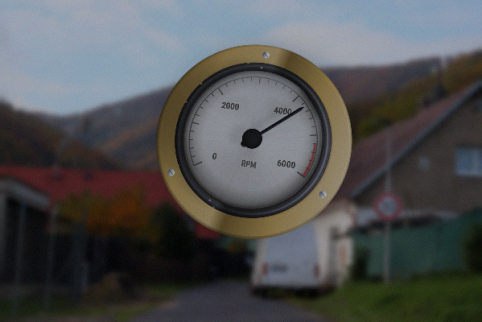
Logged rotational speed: {"value": 4300, "unit": "rpm"}
